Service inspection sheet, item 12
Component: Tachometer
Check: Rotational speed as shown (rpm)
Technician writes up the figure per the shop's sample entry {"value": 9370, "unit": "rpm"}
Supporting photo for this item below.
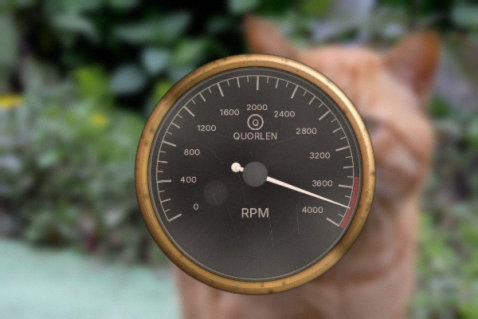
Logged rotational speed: {"value": 3800, "unit": "rpm"}
